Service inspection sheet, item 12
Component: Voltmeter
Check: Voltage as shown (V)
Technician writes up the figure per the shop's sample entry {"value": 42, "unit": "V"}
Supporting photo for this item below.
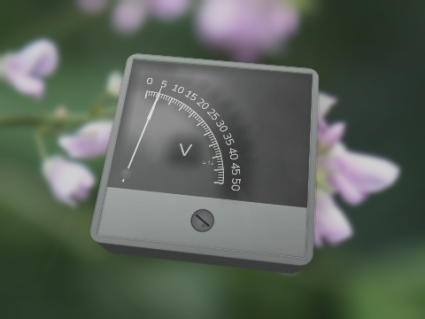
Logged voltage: {"value": 5, "unit": "V"}
